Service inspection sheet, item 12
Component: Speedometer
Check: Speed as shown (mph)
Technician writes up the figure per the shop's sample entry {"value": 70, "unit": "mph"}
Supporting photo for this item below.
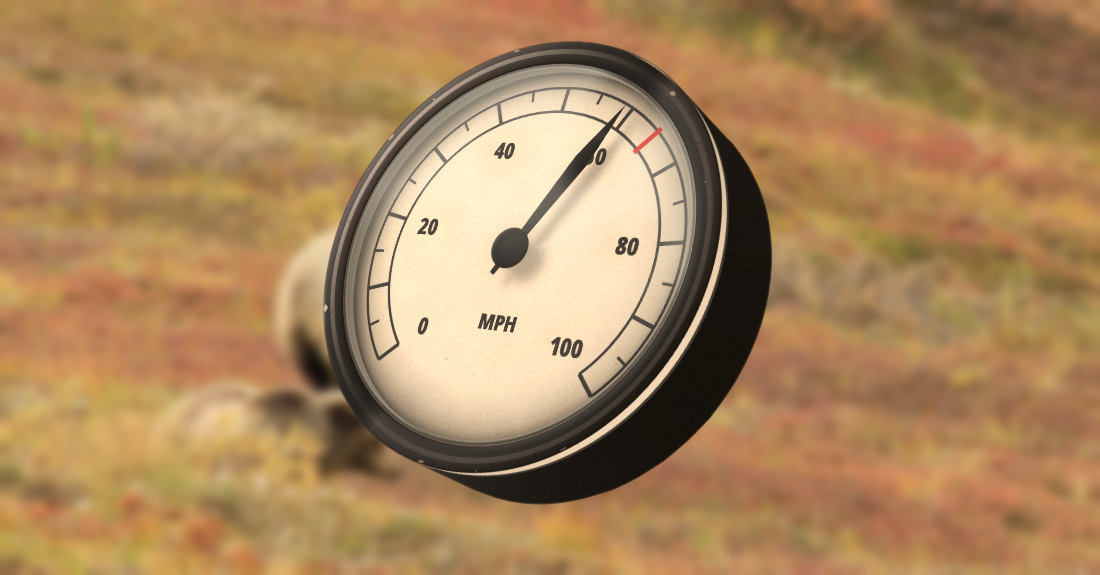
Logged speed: {"value": 60, "unit": "mph"}
